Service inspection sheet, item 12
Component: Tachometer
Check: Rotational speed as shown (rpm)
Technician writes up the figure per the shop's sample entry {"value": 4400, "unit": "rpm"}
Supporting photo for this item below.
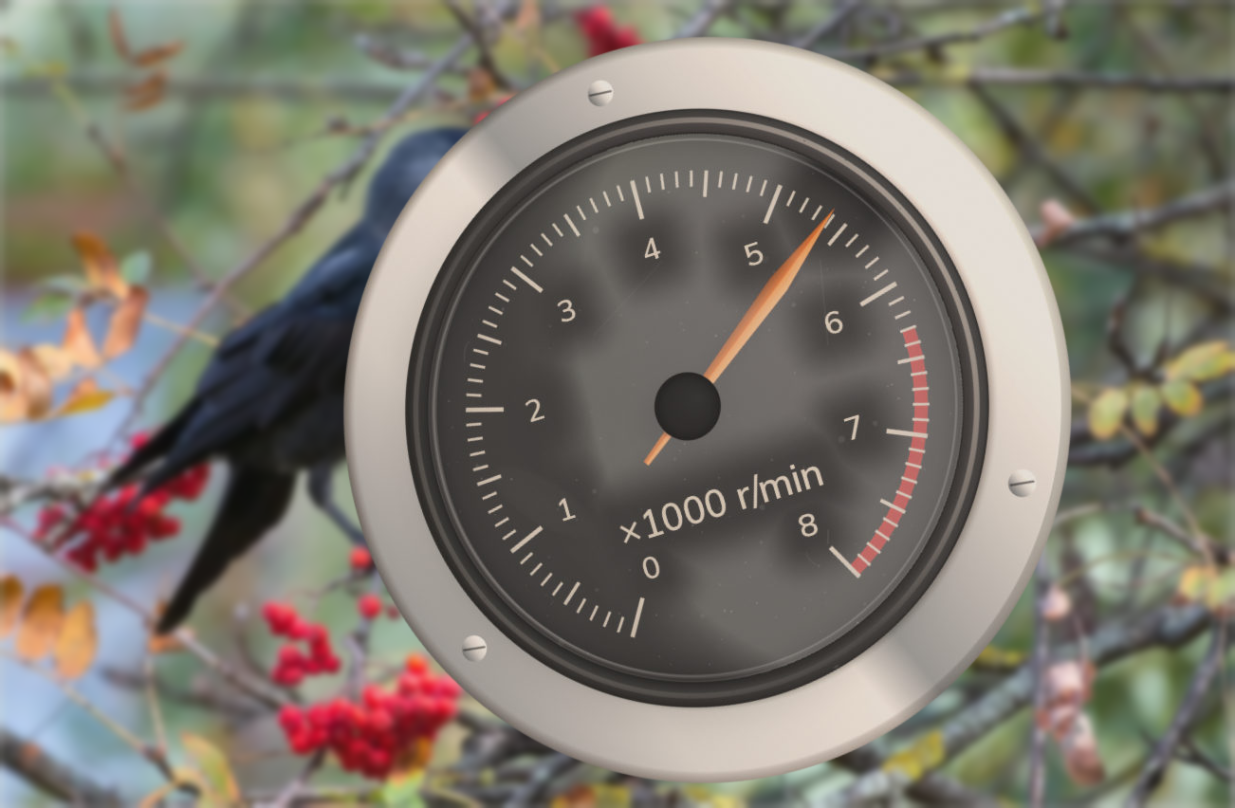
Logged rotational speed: {"value": 5400, "unit": "rpm"}
